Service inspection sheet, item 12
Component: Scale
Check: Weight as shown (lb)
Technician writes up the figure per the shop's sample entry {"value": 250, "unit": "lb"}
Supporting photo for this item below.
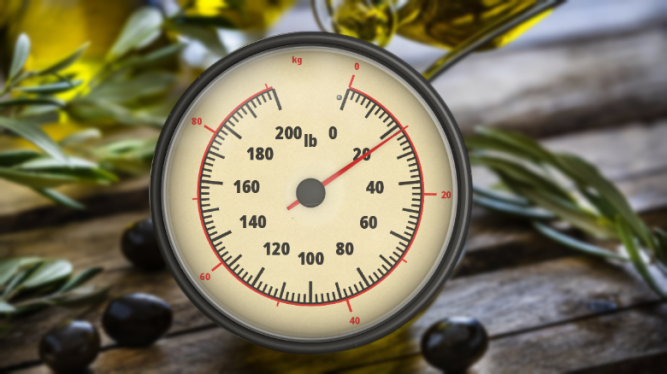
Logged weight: {"value": 22, "unit": "lb"}
